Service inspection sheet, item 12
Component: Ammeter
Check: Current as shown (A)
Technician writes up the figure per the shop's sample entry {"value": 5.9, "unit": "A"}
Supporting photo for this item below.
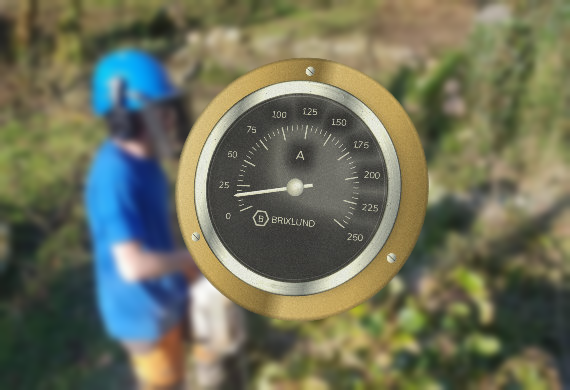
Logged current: {"value": 15, "unit": "A"}
